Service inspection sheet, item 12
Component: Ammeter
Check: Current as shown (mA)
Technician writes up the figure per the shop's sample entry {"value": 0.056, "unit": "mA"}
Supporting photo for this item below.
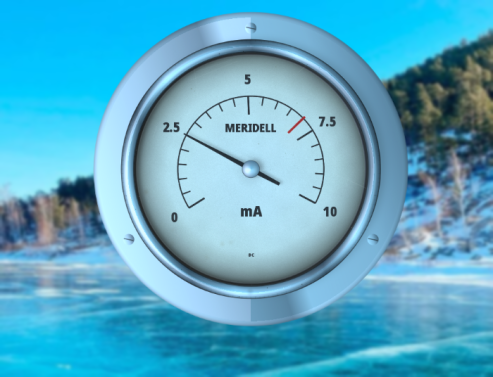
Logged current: {"value": 2.5, "unit": "mA"}
